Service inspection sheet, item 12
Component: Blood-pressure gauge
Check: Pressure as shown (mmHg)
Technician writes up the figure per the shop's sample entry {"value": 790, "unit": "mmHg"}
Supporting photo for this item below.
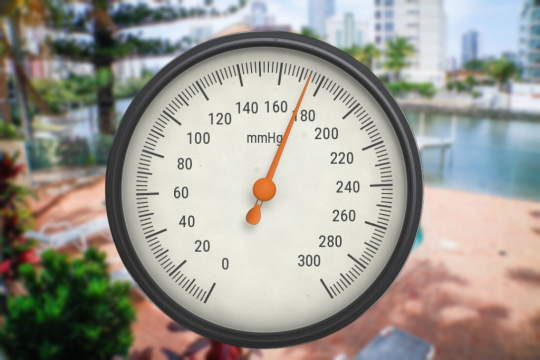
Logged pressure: {"value": 174, "unit": "mmHg"}
